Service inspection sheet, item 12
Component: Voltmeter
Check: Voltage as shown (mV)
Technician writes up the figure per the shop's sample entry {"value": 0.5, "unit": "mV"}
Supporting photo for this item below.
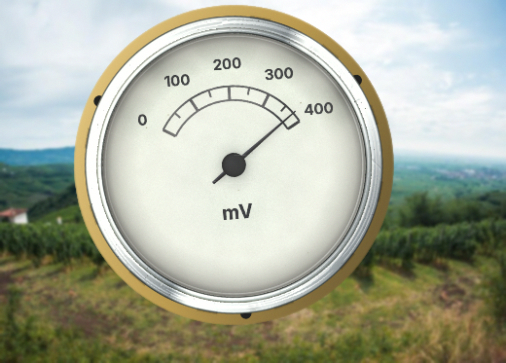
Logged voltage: {"value": 375, "unit": "mV"}
